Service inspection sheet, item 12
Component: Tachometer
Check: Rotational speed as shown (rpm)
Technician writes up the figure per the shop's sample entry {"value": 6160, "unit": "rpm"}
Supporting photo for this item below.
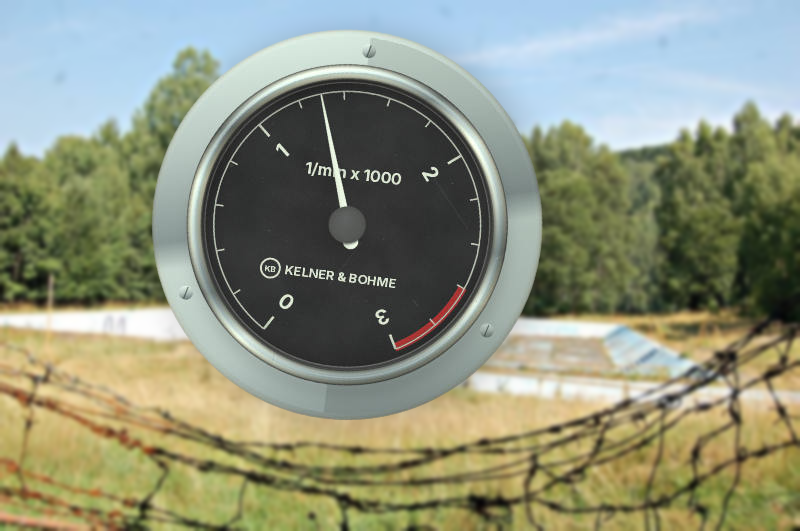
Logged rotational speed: {"value": 1300, "unit": "rpm"}
